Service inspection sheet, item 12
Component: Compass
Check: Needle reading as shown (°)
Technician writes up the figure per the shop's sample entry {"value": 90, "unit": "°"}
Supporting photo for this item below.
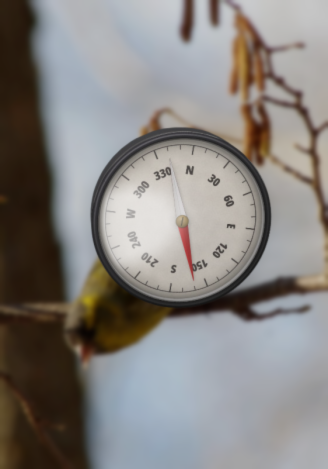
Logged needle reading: {"value": 160, "unit": "°"}
